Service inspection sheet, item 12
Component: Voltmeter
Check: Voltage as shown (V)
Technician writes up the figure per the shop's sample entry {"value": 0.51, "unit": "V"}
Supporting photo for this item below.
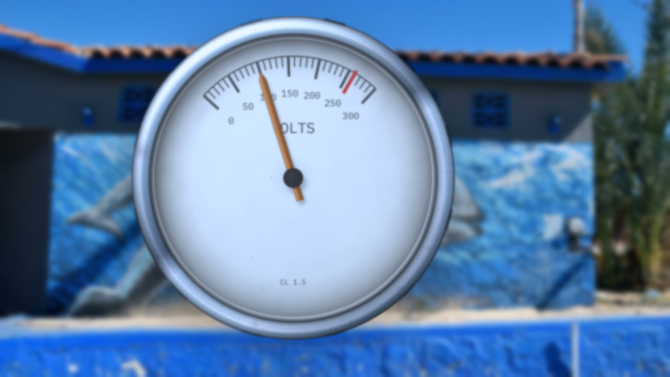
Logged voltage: {"value": 100, "unit": "V"}
